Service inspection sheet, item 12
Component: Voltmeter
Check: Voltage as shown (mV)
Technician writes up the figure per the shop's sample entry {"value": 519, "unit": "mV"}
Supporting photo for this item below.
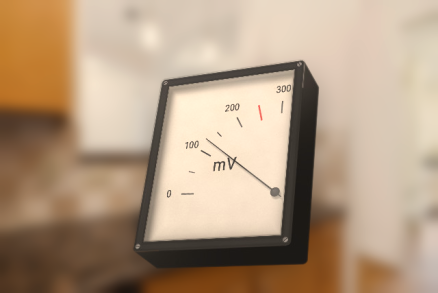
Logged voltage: {"value": 125, "unit": "mV"}
